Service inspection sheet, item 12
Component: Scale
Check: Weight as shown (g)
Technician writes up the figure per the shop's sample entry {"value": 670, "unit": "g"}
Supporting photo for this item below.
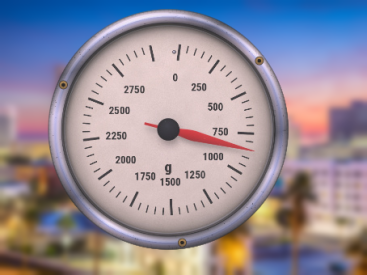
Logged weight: {"value": 850, "unit": "g"}
